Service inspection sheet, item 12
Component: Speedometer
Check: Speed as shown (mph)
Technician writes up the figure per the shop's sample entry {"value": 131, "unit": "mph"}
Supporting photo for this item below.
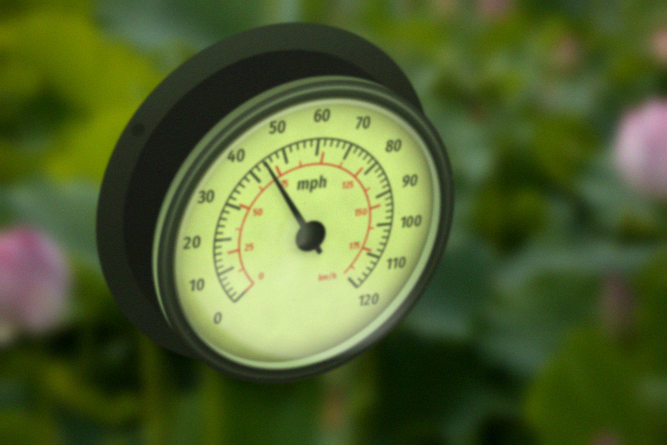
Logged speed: {"value": 44, "unit": "mph"}
